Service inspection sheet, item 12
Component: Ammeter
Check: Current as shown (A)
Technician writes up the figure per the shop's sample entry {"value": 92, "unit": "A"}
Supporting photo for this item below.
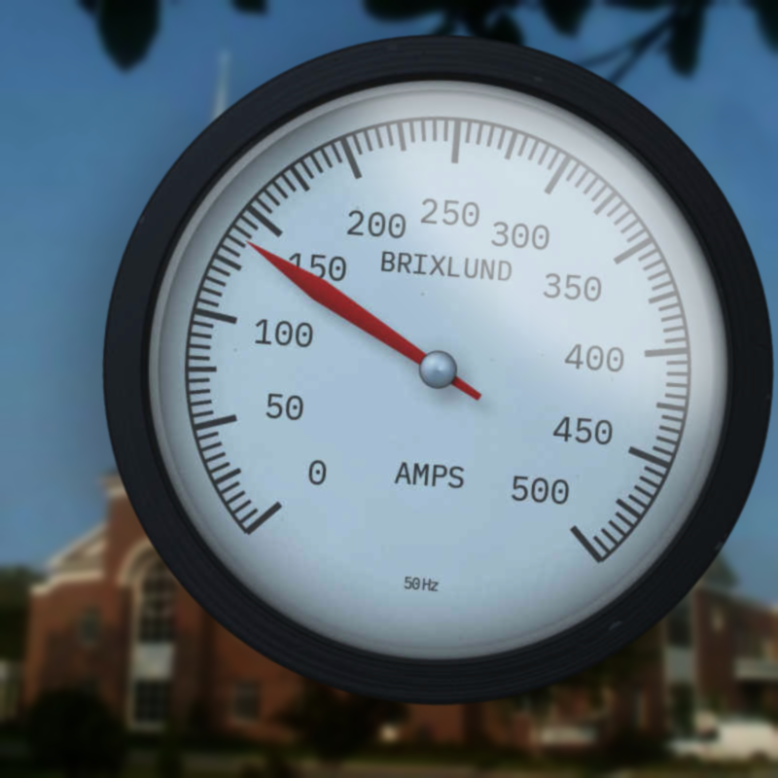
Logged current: {"value": 137.5, "unit": "A"}
